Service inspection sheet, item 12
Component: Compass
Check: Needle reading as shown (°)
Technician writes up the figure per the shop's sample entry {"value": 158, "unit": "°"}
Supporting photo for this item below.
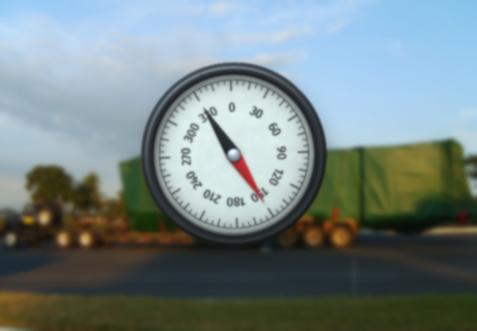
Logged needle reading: {"value": 150, "unit": "°"}
